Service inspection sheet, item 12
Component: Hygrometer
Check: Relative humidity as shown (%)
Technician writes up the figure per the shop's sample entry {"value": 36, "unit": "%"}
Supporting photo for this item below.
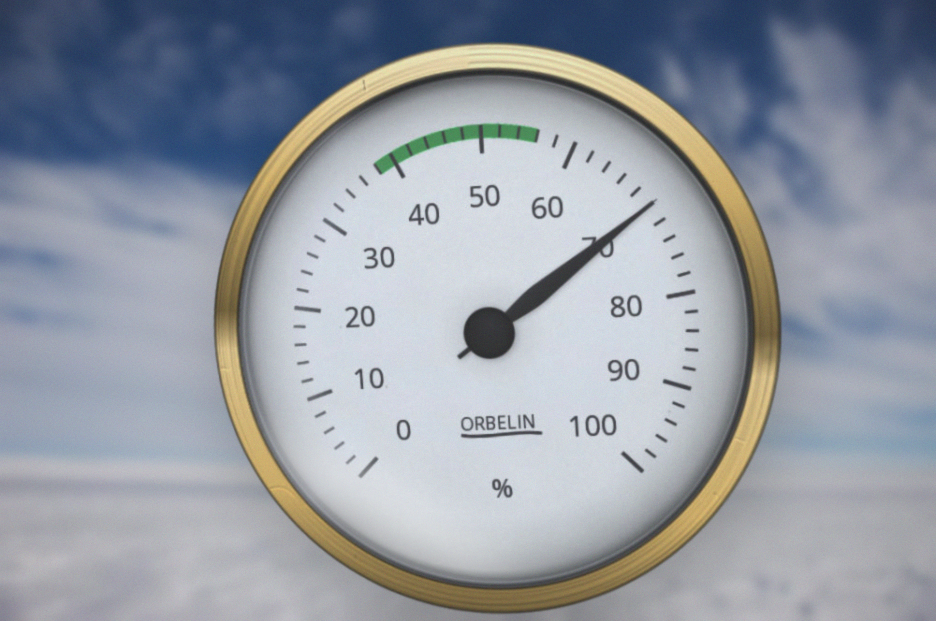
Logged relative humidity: {"value": 70, "unit": "%"}
